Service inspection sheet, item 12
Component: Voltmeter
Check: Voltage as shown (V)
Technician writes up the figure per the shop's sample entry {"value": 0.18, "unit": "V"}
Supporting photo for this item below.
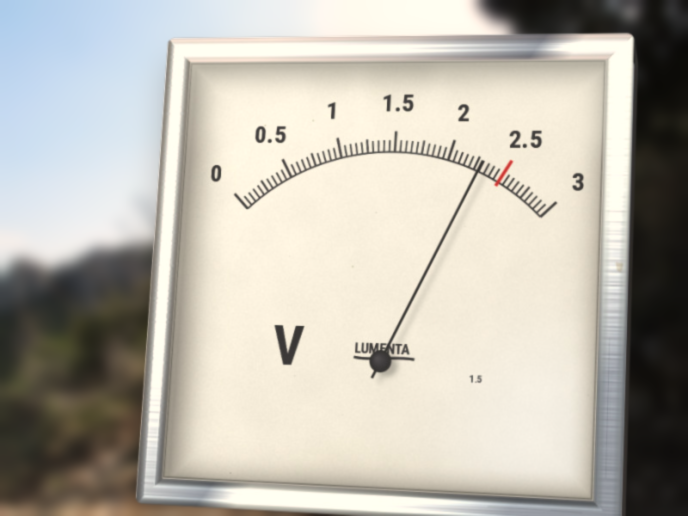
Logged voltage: {"value": 2.3, "unit": "V"}
